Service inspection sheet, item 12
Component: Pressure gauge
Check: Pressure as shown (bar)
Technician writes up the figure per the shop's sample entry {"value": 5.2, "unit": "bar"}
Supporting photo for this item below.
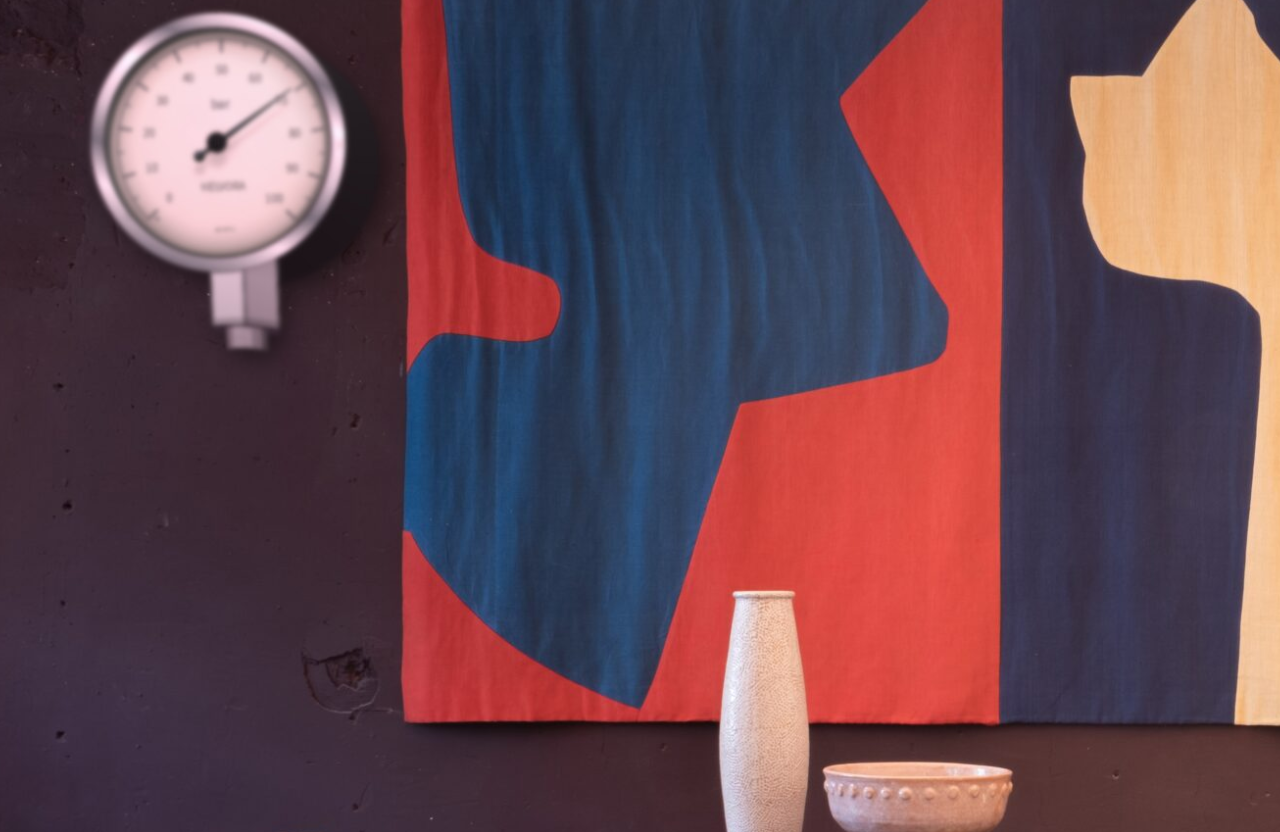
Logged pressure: {"value": 70, "unit": "bar"}
